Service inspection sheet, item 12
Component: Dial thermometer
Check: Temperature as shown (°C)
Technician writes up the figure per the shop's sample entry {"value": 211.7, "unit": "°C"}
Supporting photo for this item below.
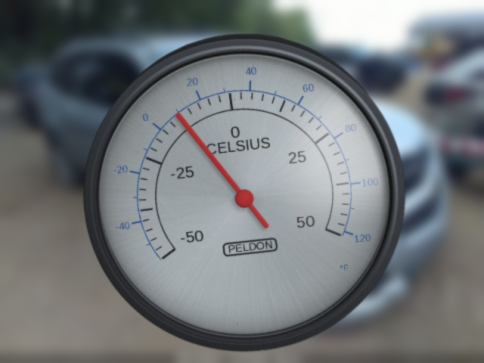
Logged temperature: {"value": -12.5, "unit": "°C"}
